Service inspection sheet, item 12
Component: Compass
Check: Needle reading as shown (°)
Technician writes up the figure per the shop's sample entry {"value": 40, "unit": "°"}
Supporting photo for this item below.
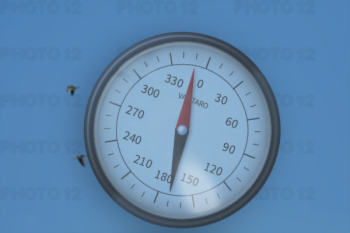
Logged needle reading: {"value": 350, "unit": "°"}
